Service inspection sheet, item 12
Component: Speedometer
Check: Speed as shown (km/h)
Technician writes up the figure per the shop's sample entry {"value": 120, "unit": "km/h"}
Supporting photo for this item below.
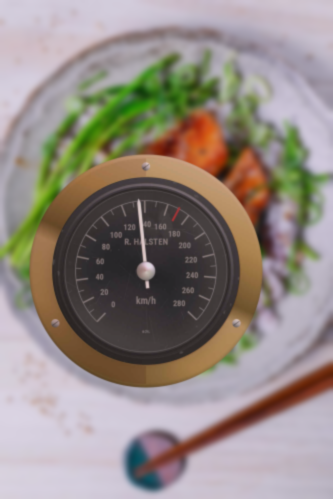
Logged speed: {"value": 135, "unit": "km/h"}
